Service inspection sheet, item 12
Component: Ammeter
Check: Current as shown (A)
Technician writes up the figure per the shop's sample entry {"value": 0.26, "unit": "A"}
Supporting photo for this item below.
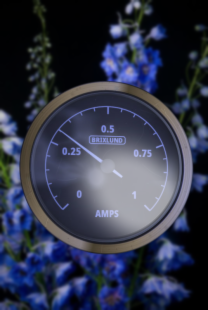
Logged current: {"value": 0.3, "unit": "A"}
